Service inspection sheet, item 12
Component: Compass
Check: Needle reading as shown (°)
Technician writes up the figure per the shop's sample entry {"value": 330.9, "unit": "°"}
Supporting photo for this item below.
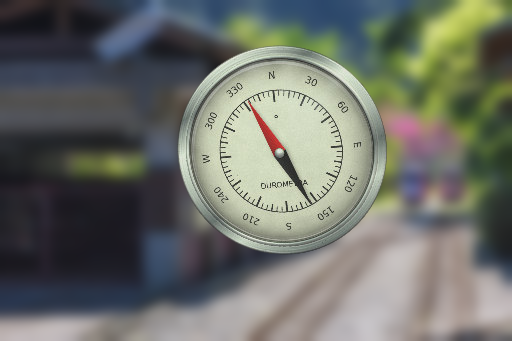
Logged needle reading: {"value": 335, "unit": "°"}
